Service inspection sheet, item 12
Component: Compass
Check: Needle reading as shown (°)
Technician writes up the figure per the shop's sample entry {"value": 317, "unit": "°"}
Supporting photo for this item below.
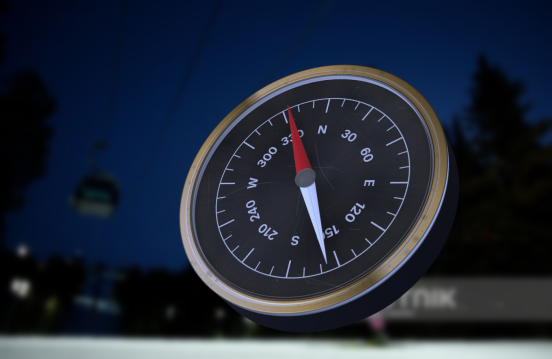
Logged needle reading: {"value": 335, "unit": "°"}
